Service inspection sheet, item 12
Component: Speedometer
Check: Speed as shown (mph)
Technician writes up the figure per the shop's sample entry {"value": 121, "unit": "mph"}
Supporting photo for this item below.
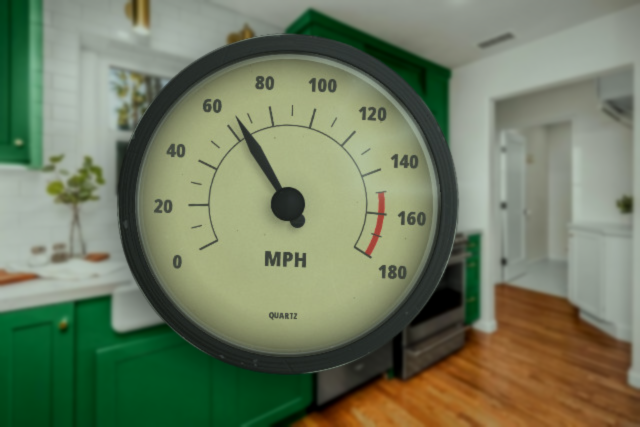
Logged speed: {"value": 65, "unit": "mph"}
